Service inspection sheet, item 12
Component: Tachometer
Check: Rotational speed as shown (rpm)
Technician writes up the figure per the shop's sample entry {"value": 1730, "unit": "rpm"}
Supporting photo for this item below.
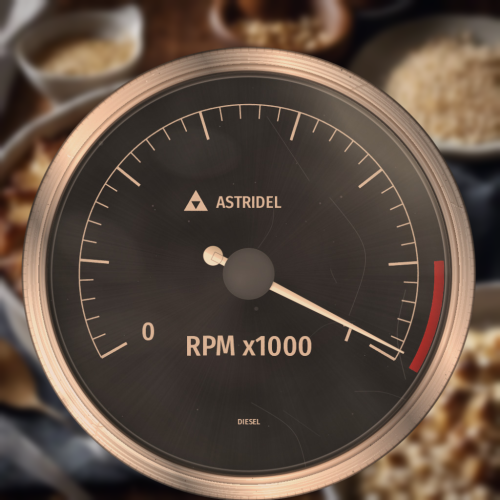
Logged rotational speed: {"value": 6900, "unit": "rpm"}
